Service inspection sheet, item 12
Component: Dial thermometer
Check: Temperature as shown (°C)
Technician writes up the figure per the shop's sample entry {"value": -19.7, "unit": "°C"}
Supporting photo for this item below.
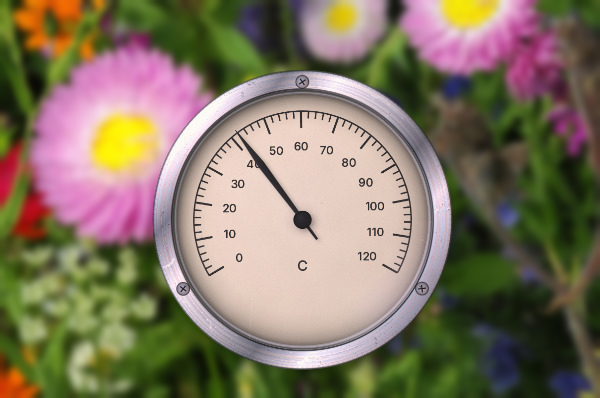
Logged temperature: {"value": 42, "unit": "°C"}
